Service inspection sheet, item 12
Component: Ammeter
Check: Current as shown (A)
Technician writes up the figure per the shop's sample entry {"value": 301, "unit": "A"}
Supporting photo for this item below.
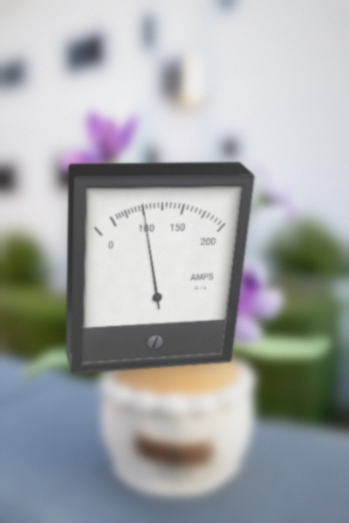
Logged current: {"value": 100, "unit": "A"}
